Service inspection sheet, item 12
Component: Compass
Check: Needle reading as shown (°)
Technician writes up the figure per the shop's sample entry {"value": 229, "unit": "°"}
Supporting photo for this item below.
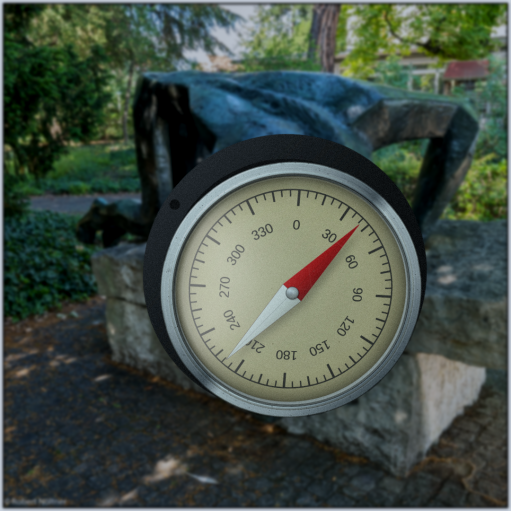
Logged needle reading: {"value": 40, "unit": "°"}
